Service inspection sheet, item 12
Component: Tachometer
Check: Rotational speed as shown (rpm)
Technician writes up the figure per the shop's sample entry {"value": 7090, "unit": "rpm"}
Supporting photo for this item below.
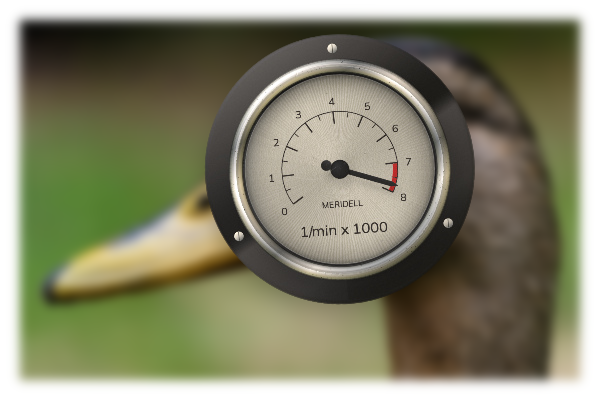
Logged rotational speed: {"value": 7750, "unit": "rpm"}
